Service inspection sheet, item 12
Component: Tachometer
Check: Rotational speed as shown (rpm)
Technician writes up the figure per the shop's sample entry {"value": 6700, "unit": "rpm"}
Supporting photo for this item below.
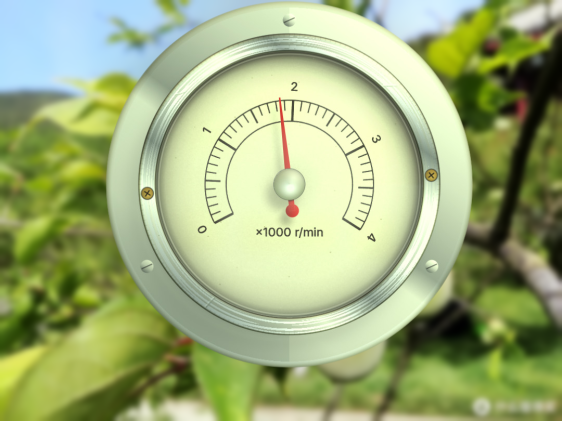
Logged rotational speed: {"value": 1850, "unit": "rpm"}
